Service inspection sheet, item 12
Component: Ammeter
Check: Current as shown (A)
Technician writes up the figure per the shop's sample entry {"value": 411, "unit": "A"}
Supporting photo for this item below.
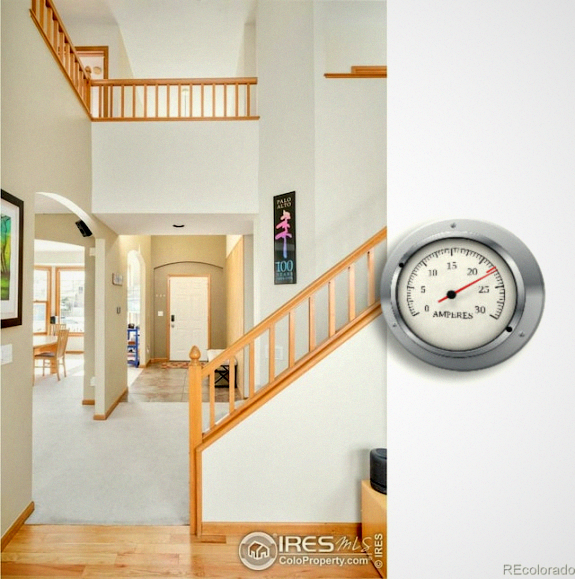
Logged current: {"value": 22.5, "unit": "A"}
